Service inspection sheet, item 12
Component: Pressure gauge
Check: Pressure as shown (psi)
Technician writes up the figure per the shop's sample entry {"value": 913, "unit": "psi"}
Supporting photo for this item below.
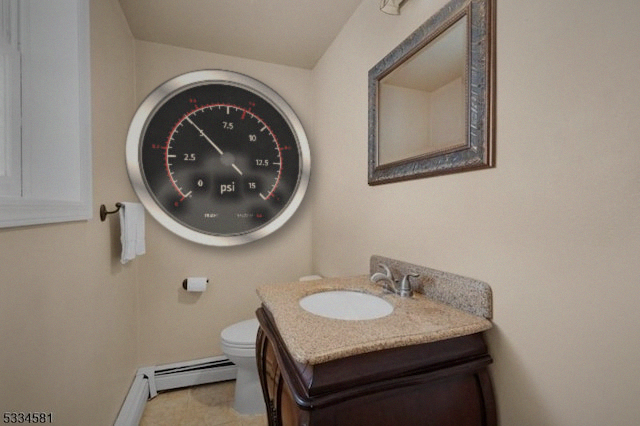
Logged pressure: {"value": 5, "unit": "psi"}
